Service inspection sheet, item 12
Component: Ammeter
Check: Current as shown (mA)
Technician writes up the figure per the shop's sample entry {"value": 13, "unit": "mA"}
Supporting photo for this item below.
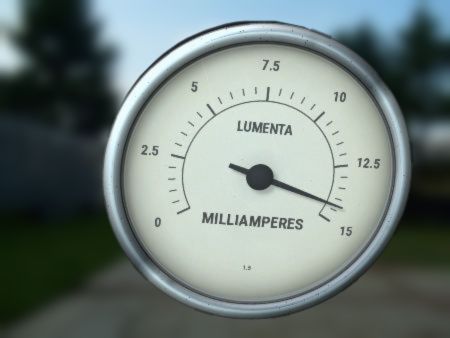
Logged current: {"value": 14.25, "unit": "mA"}
